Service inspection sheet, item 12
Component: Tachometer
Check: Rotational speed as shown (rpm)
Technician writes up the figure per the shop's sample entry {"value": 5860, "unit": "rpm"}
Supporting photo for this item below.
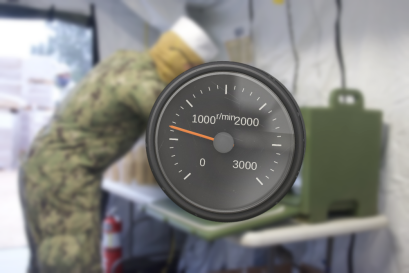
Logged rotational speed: {"value": 650, "unit": "rpm"}
